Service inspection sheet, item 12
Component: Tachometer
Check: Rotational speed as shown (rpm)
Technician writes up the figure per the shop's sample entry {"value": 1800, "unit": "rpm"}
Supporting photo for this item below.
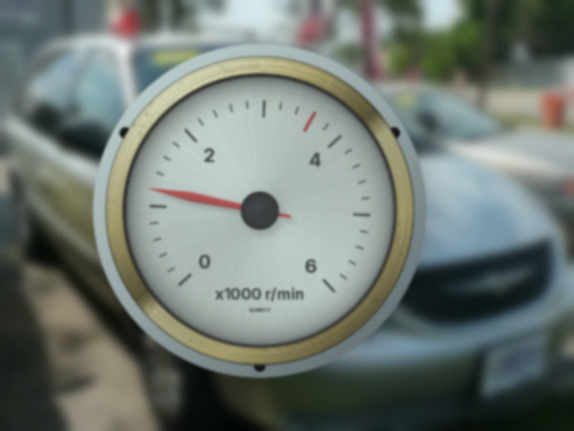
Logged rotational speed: {"value": 1200, "unit": "rpm"}
